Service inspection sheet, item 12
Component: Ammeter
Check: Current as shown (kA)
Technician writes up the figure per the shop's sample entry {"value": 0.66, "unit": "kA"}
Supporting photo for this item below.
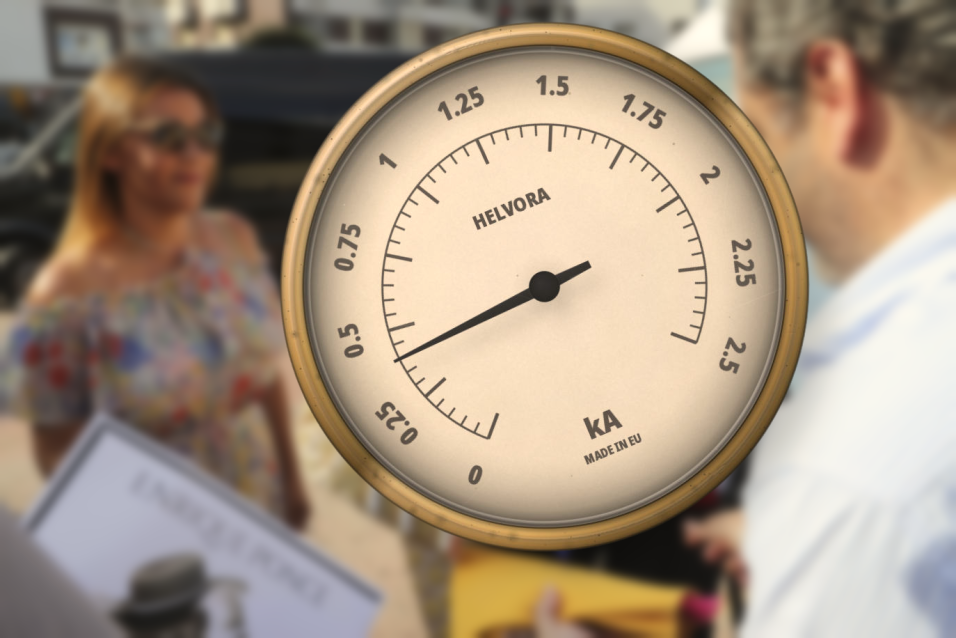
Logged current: {"value": 0.4, "unit": "kA"}
